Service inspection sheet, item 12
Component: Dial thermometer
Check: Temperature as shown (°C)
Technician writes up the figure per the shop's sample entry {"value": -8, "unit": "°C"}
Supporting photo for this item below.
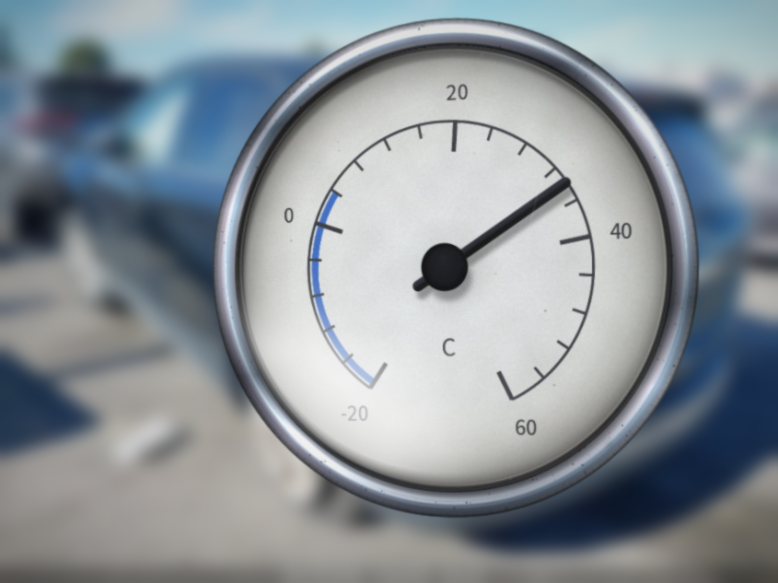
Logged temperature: {"value": 34, "unit": "°C"}
